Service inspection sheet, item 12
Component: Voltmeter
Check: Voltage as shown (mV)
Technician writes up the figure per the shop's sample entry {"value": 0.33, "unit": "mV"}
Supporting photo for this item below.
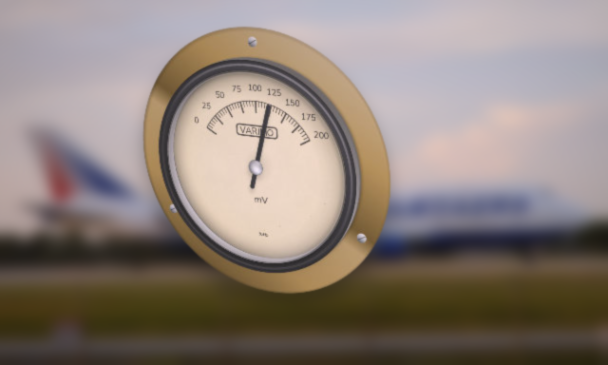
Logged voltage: {"value": 125, "unit": "mV"}
